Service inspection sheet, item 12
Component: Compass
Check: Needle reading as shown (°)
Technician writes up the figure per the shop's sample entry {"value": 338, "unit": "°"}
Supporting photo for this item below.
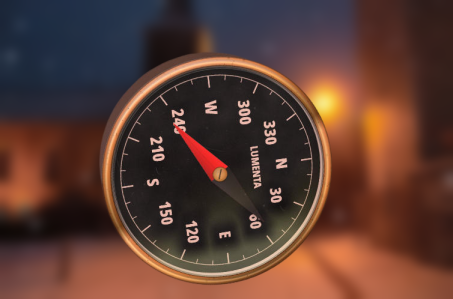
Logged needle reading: {"value": 235, "unit": "°"}
